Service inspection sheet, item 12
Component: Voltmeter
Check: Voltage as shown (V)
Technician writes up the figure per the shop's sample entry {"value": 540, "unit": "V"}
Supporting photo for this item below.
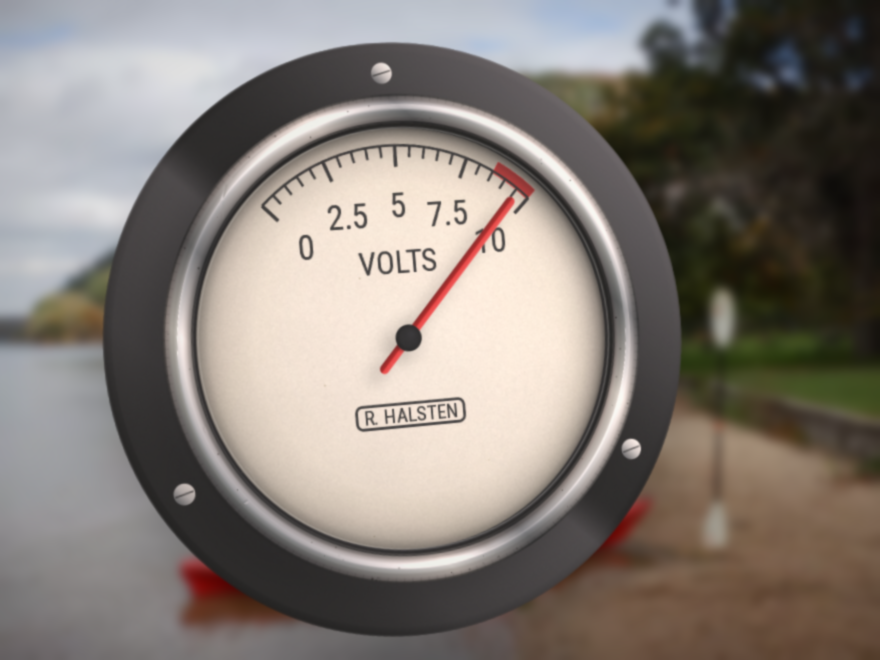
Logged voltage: {"value": 9.5, "unit": "V"}
